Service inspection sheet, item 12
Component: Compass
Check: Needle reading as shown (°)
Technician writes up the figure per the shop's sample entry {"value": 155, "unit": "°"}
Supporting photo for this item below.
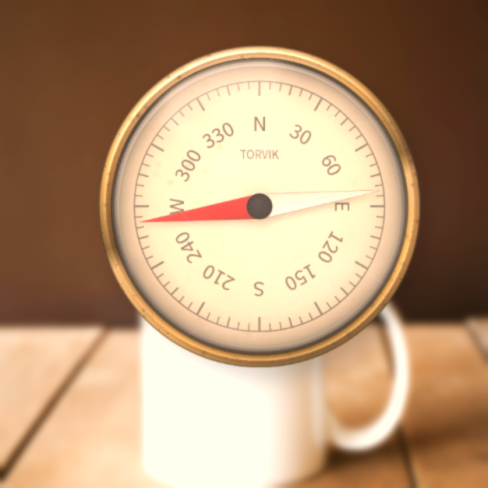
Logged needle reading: {"value": 262.5, "unit": "°"}
